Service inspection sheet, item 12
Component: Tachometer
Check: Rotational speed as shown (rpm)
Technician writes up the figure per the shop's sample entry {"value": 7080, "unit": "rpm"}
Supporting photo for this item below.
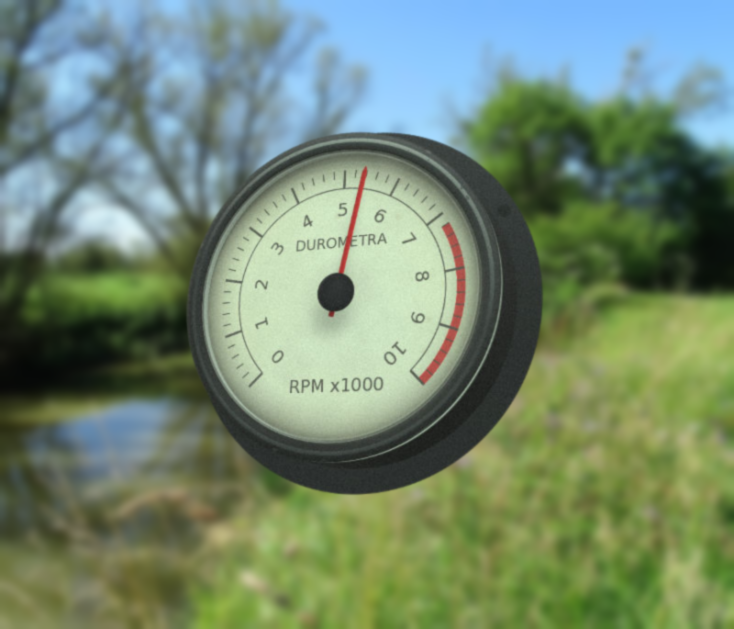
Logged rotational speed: {"value": 5400, "unit": "rpm"}
